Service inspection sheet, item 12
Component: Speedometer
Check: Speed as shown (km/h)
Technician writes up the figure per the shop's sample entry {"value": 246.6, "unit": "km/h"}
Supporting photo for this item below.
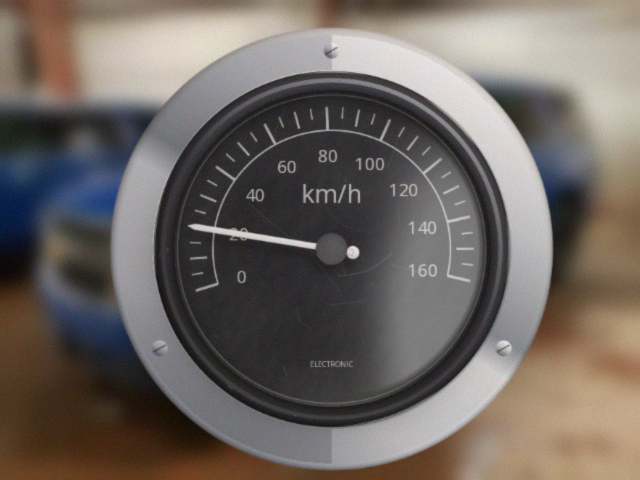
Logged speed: {"value": 20, "unit": "km/h"}
